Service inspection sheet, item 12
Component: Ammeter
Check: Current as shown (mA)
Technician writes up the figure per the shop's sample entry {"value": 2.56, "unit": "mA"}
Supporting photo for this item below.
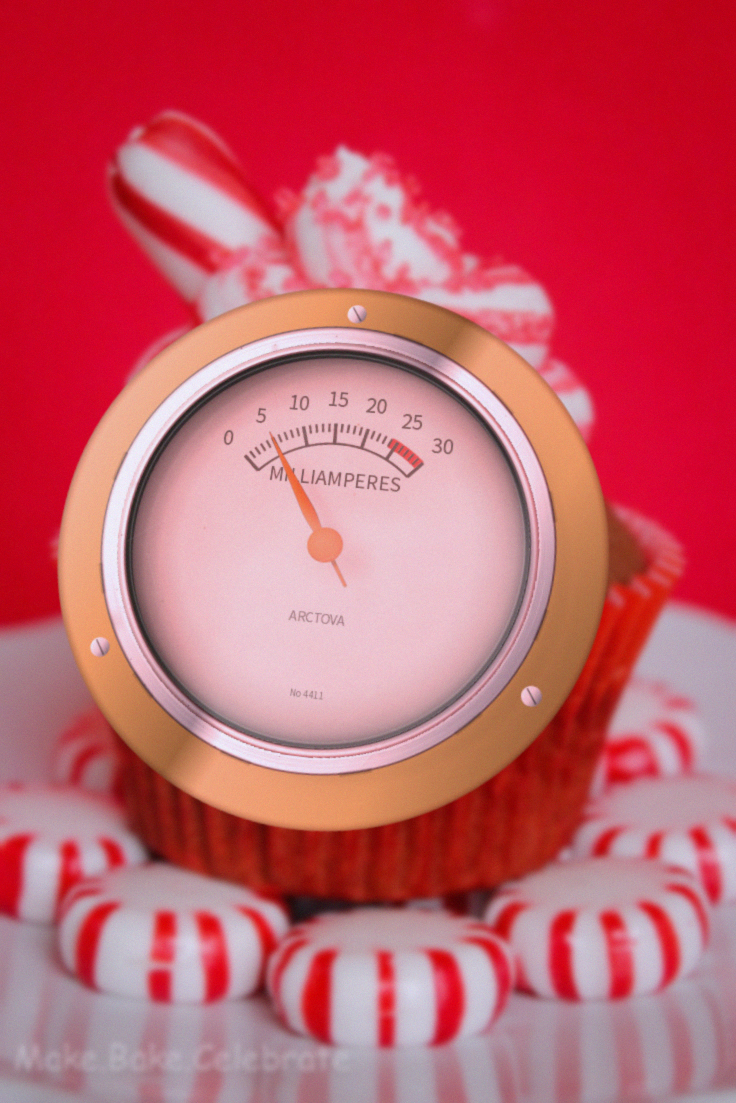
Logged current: {"value": 5, "unit": "mA"}
